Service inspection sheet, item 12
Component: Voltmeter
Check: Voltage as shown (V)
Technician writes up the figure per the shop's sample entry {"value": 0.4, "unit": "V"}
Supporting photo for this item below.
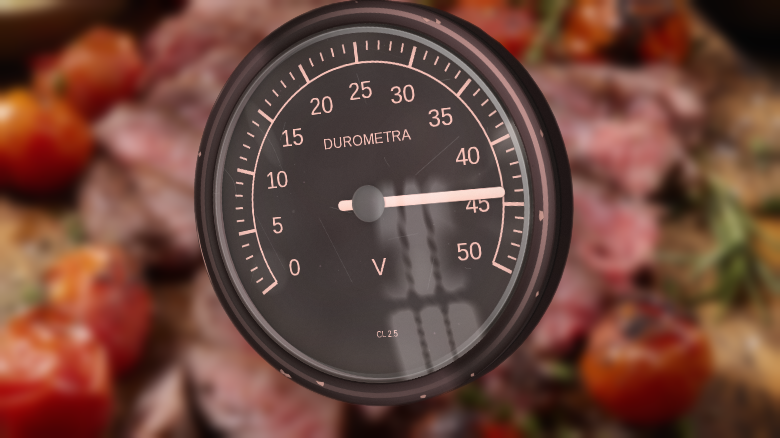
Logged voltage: {"value": 44, "unit": "V"}
